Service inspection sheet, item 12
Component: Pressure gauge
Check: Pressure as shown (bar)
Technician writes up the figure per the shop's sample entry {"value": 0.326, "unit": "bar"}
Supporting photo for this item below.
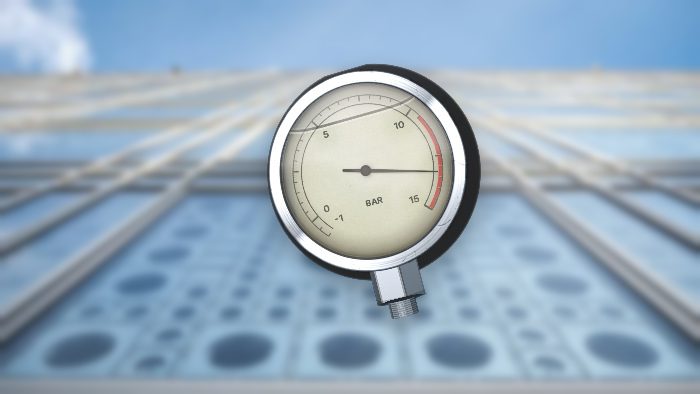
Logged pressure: {"value": 13.25, "unit": "bar"}
